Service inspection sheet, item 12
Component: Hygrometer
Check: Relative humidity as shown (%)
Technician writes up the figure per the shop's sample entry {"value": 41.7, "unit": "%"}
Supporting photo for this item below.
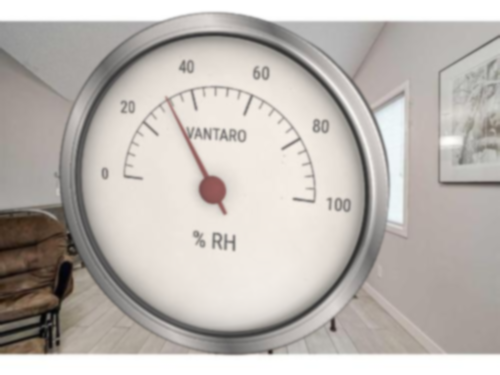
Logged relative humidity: {"value": 32, "unit": "%"}
